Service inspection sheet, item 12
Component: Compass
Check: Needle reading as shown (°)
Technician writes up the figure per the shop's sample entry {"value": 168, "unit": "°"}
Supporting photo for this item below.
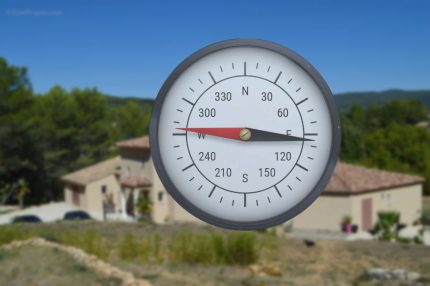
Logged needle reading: {"value": 275, "unit": "°"}
